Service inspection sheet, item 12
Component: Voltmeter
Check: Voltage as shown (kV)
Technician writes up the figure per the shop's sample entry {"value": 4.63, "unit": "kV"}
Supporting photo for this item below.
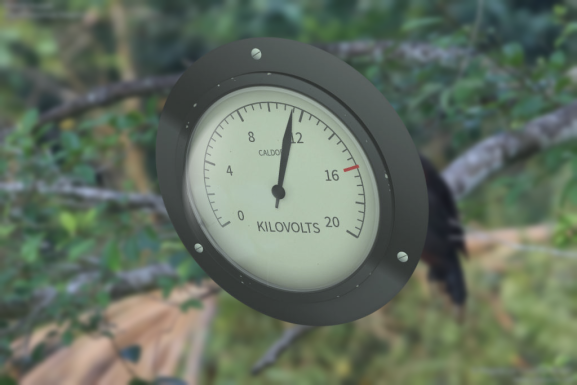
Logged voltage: {"value": 11.5, "unit": "kV"}
